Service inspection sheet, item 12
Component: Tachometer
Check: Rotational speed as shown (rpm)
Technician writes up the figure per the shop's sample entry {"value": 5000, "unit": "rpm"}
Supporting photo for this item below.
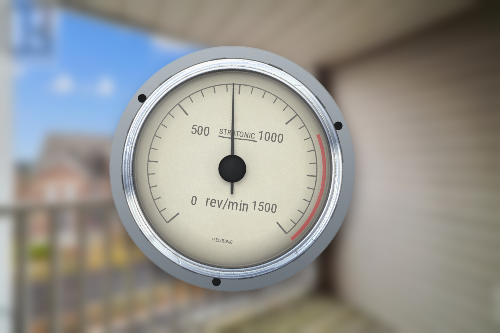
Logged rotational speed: {"value": 725, "unit": "rpm"}
